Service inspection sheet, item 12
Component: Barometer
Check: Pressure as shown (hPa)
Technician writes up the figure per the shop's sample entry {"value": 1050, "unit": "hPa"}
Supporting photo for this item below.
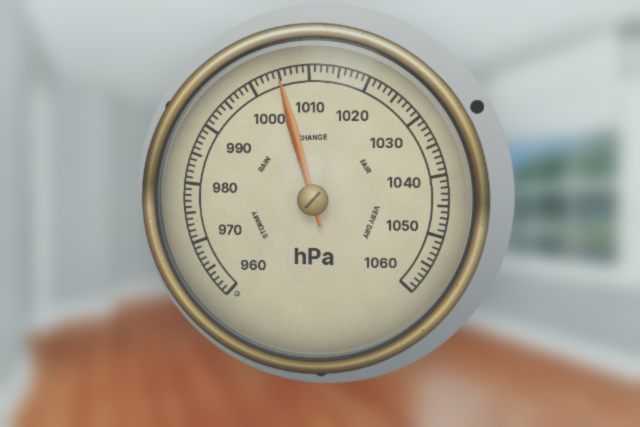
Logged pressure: {"value": 1005, "unit": "hPa"}
